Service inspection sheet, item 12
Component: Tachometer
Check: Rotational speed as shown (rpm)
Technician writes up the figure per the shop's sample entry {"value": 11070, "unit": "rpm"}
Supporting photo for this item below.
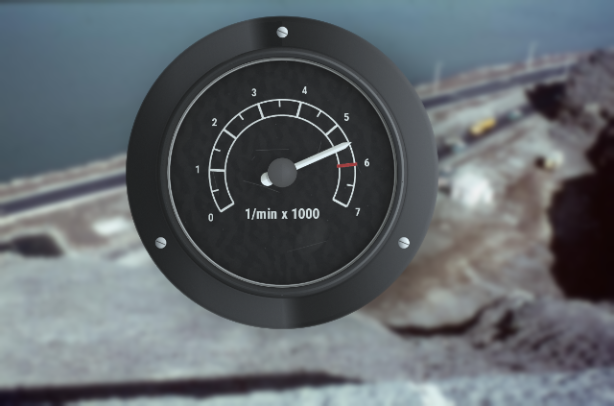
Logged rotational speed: {"value": 5500, "unit": "rpm"}
